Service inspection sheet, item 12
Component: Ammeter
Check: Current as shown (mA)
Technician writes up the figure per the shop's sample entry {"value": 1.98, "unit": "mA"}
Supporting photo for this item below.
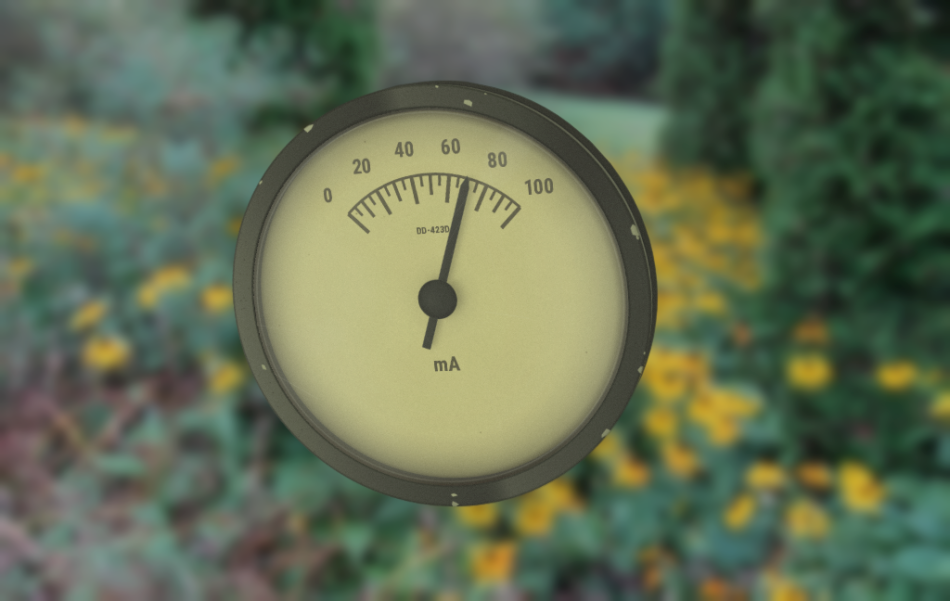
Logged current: {"value": 70, "unit": "mA"}
